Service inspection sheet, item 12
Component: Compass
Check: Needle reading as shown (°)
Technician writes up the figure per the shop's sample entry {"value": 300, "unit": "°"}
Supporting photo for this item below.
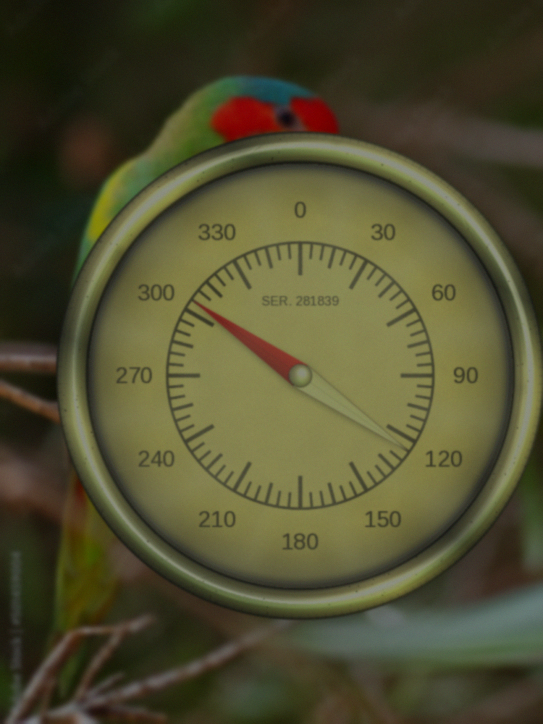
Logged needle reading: {"value": 305, "unit": "°"}
